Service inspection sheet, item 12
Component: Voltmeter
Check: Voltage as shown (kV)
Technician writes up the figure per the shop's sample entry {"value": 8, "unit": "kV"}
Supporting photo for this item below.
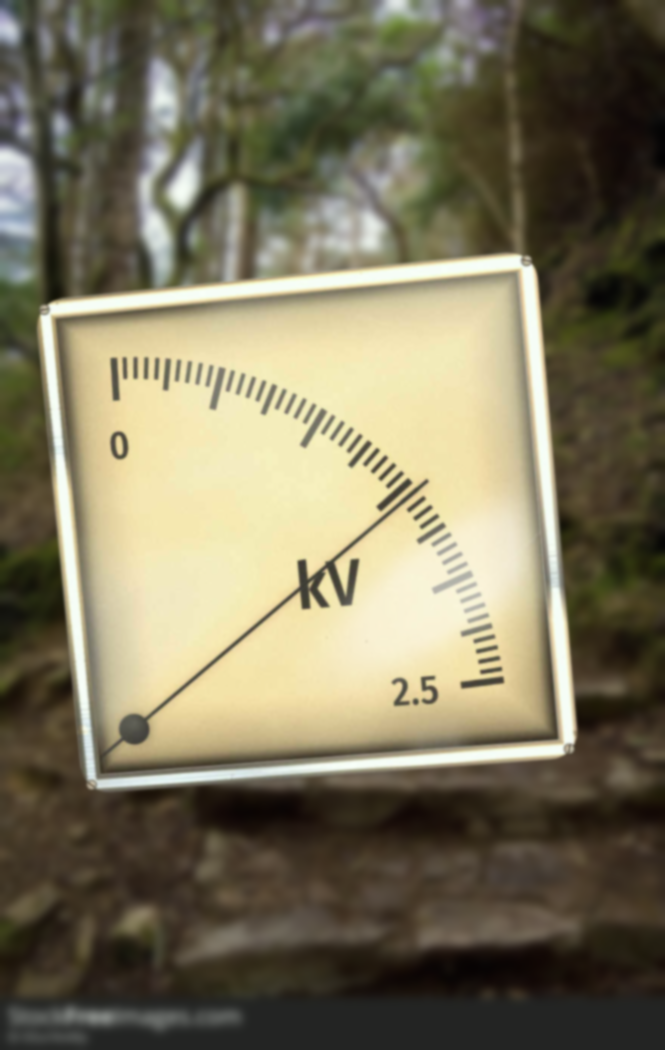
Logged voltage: {"value": 1.55, "unit": "kV"}
